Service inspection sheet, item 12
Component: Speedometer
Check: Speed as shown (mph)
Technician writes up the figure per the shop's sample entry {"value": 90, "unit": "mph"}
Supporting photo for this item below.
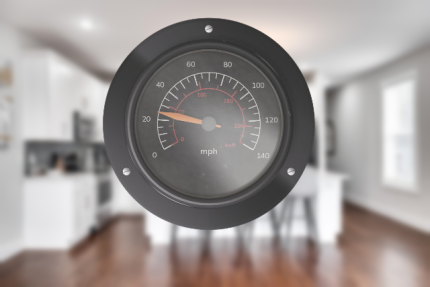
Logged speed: {"value": 25, "unit": "mph"}
